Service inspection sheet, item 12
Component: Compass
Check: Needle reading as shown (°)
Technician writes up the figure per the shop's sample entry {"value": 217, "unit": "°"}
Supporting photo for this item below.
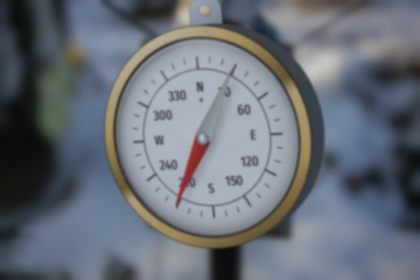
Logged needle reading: {"value": 210, "unit": "°"}
